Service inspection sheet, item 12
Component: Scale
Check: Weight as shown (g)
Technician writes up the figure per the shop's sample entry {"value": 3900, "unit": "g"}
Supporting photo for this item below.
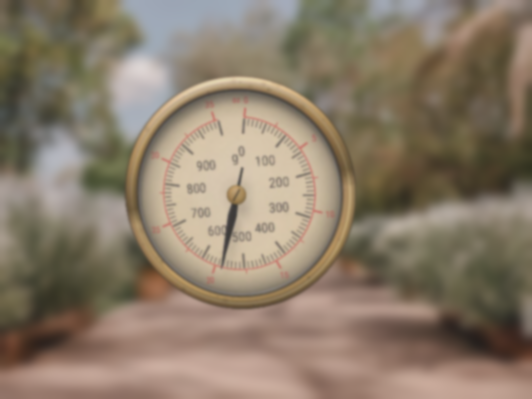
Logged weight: {"value": 550, "unit": "g"}
